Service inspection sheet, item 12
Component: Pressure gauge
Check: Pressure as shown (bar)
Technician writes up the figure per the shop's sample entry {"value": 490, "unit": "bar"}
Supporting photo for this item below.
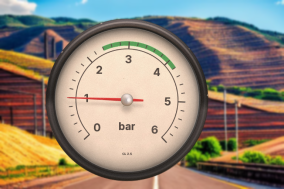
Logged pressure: {"value": 1, "unit": "bar"}
